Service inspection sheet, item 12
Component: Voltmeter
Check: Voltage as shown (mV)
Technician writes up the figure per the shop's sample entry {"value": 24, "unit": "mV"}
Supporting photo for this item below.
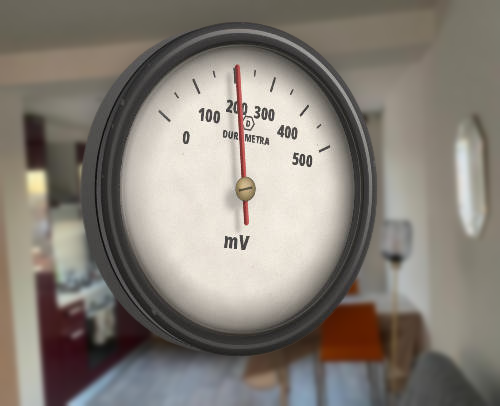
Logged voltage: {"value": 200, "unit": "mV"}
